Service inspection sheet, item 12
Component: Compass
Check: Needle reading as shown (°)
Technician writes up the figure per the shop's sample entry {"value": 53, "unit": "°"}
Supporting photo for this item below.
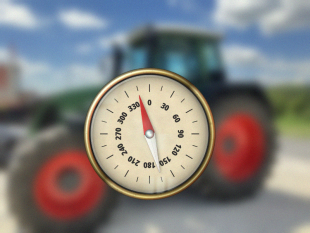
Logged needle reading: {"value": 345, "unit": "°"}
